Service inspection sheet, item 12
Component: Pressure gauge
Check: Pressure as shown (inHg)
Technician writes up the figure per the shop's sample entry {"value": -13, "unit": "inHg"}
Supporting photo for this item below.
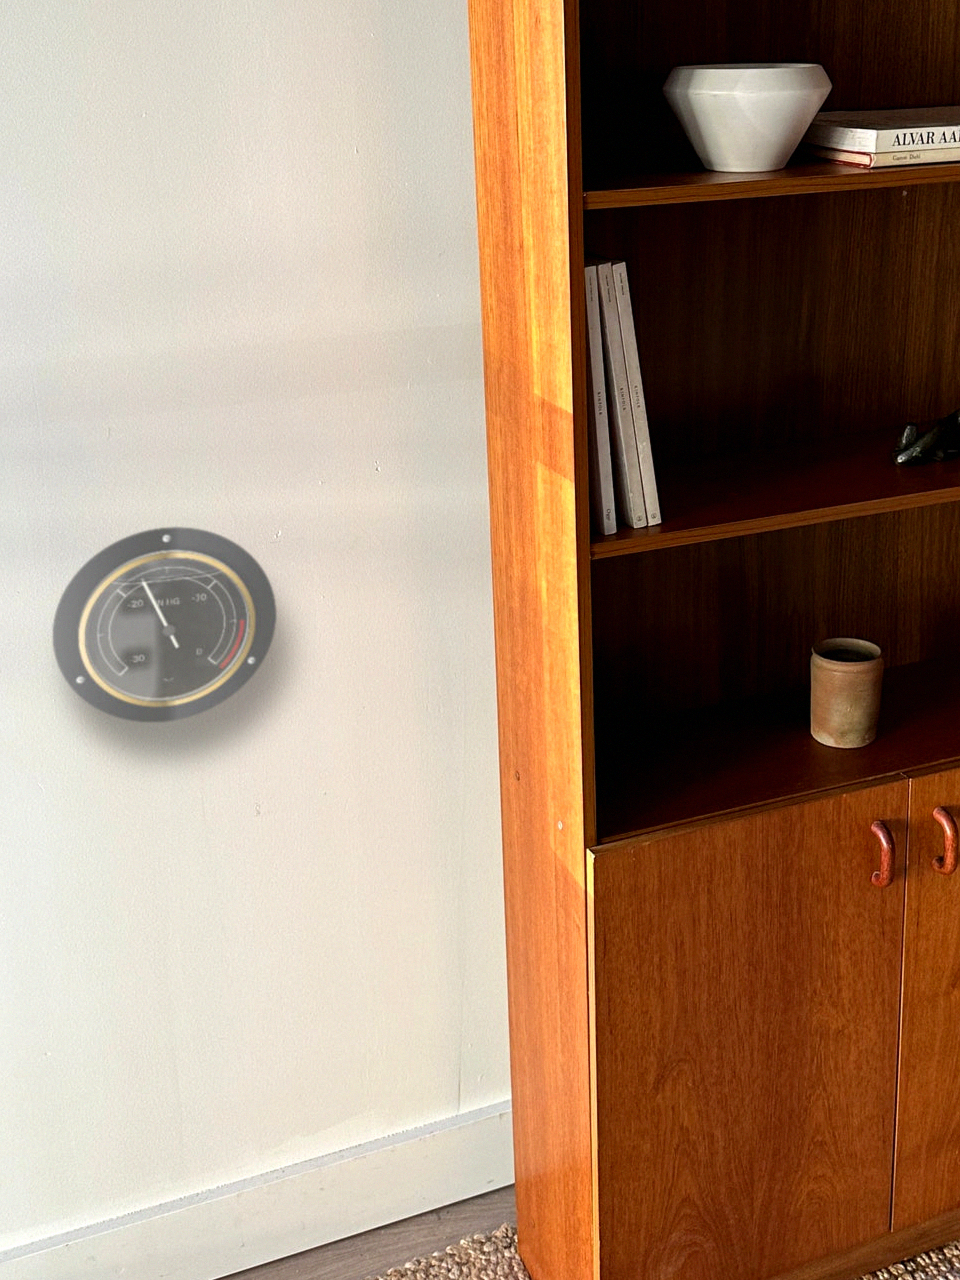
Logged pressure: {"value": -17.5, "unit": "inHg"}
